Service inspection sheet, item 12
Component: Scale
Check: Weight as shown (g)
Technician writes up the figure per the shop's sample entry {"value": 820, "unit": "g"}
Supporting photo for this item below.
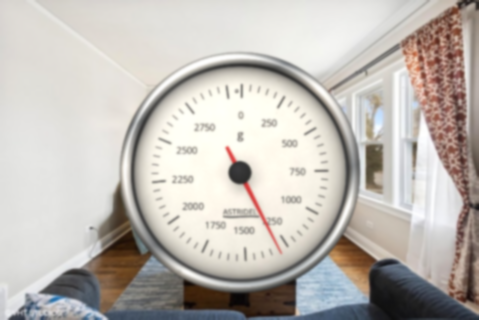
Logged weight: {"value": 1300, "unit": "g"}
